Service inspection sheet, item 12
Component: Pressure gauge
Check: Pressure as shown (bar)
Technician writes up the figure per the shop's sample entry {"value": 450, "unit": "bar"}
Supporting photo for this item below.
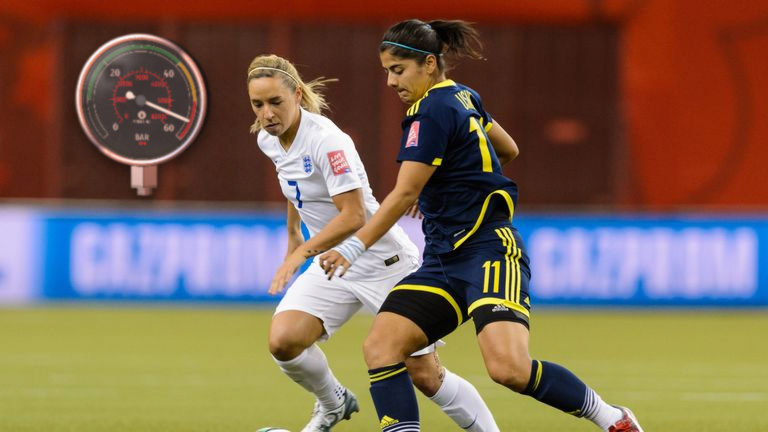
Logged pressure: {"value": 55, "unit": "bar"}
